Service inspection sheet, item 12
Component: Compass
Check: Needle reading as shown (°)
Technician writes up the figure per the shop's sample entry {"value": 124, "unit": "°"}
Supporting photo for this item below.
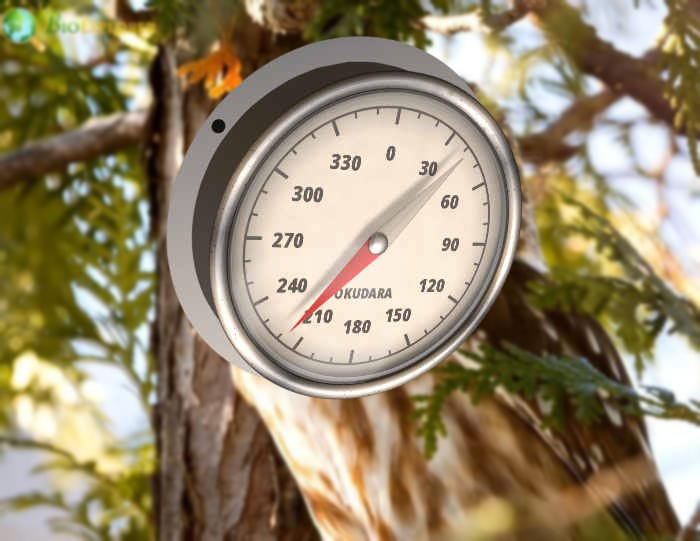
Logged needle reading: {"value": 220, "unit": "°"}
